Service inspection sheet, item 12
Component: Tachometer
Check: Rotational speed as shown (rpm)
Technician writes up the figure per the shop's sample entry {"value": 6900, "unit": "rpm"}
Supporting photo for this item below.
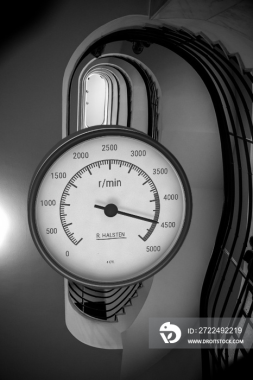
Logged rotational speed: {"value": 4500, "unit": "rpm"}
